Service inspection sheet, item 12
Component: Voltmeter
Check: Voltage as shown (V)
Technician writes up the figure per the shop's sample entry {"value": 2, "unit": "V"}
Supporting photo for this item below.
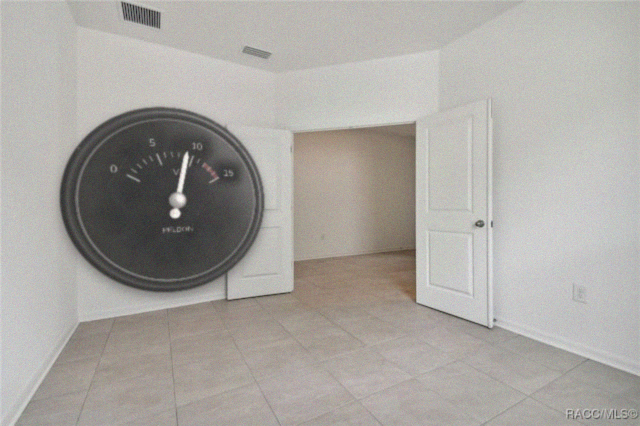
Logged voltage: {"value": 9, "unit": "V"}
